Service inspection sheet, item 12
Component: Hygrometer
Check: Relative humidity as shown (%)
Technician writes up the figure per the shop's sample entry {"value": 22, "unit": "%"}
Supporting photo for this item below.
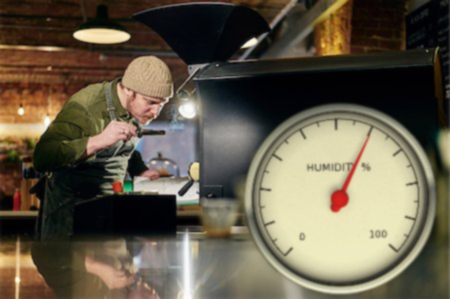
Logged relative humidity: {"value": 60, "unit": "%"}
